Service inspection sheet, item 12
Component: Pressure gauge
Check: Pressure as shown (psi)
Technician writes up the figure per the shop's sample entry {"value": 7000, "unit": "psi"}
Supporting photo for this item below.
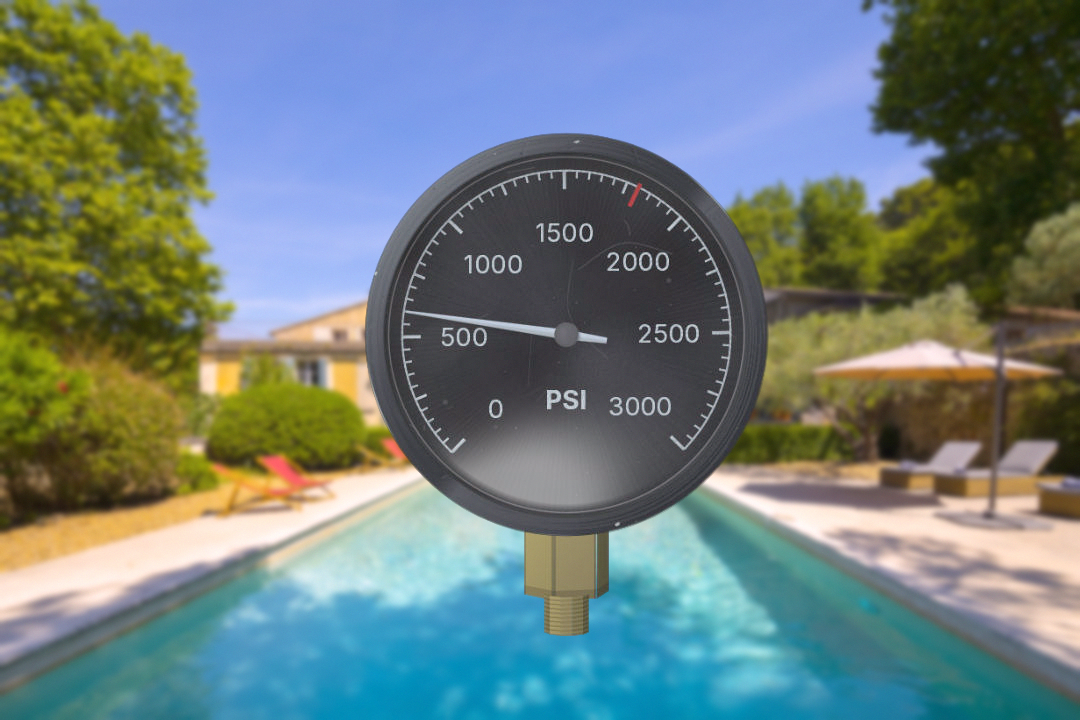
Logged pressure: {"value": 600, "unit": "psi"}
